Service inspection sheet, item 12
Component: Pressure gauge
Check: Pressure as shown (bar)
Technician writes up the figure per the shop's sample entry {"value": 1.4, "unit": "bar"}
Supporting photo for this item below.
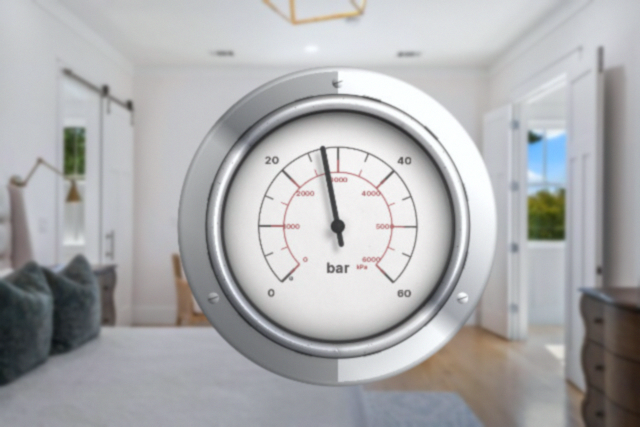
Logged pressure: {"value": 27.5, "unit": "bar"}
